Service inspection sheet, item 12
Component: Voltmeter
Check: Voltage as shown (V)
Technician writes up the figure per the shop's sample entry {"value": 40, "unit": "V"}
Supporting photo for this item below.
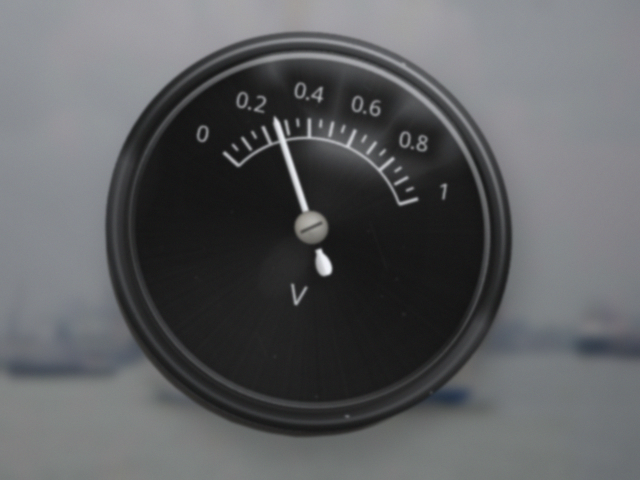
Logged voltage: {"value": 0.25, "unit": "V"}
